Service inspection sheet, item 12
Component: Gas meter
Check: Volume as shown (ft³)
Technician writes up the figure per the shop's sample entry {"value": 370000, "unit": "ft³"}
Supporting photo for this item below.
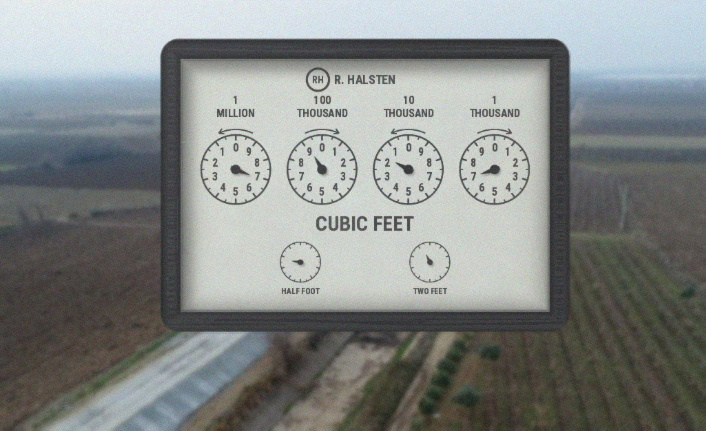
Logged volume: {"value": 691700, "unit": "ft³"}
